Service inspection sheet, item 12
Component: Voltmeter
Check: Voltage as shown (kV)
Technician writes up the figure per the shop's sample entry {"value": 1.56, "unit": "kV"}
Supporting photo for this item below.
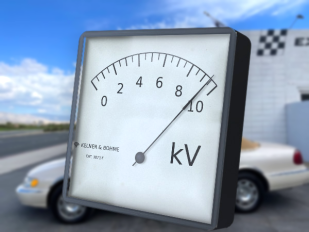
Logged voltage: {"value": 9.5, "unit": "kV"}
